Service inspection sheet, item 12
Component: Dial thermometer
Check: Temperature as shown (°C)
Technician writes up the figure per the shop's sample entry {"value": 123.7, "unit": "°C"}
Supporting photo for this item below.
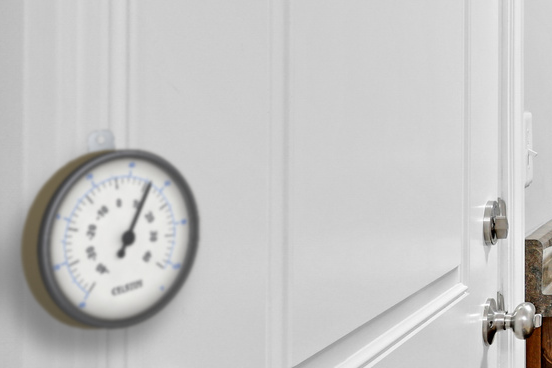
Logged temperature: {"value": 10, "unit": "°C"}
